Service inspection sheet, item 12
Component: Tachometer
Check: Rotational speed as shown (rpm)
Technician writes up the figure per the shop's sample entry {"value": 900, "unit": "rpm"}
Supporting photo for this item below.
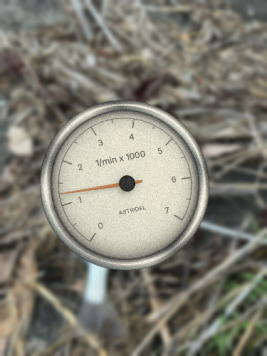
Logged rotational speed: {"value": 1250, "unit": "rpm"}
